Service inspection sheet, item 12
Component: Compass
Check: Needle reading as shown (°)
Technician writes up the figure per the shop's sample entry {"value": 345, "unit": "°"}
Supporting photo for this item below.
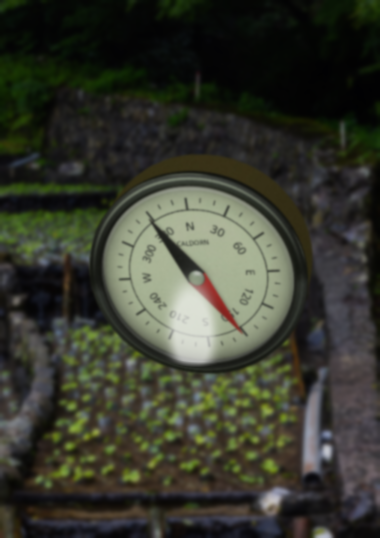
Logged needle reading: {"value": 150, "unit": "°"}
